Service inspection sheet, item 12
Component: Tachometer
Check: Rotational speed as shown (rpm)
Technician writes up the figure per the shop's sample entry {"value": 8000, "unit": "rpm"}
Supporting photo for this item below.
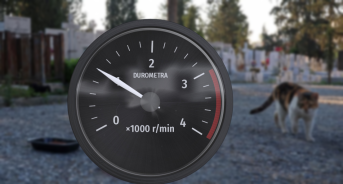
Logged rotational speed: {"value": 1000, "unit": "rpm"}
